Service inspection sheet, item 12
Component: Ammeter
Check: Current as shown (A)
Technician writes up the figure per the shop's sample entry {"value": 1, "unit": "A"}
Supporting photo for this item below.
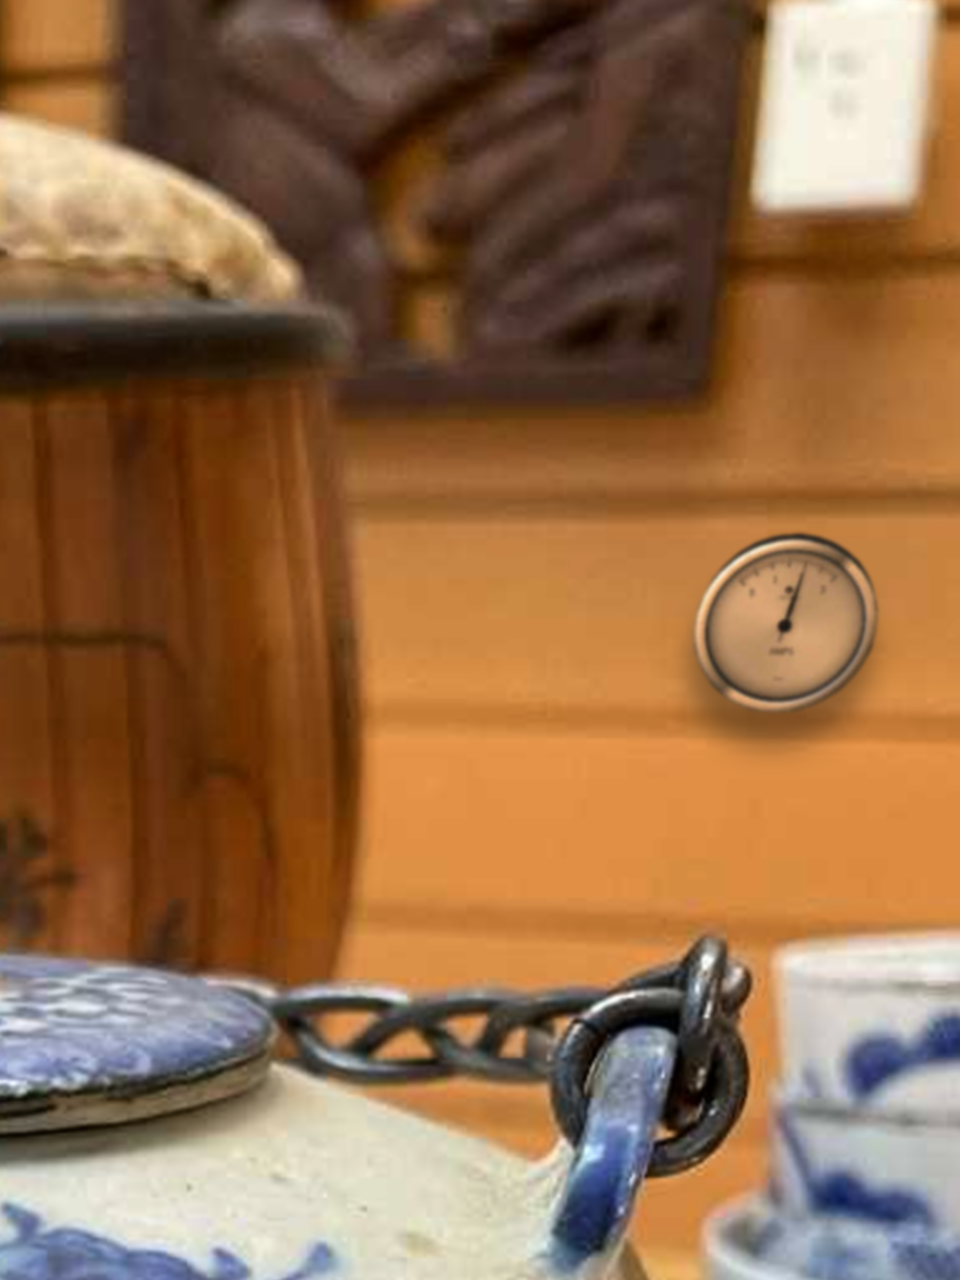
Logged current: {"value": 2, "unit": "A"}
